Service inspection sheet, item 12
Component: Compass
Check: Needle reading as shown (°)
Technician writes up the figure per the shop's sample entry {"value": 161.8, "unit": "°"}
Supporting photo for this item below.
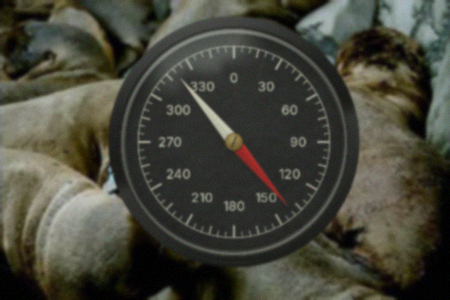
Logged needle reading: {"value": 140, "unit": "°"}
